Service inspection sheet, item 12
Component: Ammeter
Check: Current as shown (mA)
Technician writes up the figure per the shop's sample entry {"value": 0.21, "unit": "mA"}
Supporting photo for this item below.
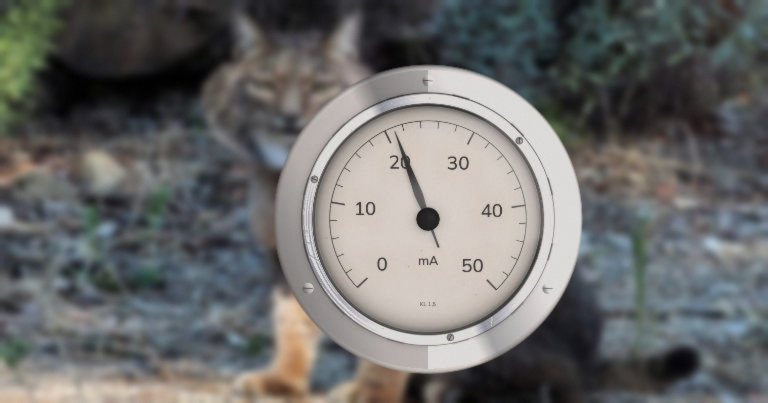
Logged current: {"value": 21, "unit": "mA"}
